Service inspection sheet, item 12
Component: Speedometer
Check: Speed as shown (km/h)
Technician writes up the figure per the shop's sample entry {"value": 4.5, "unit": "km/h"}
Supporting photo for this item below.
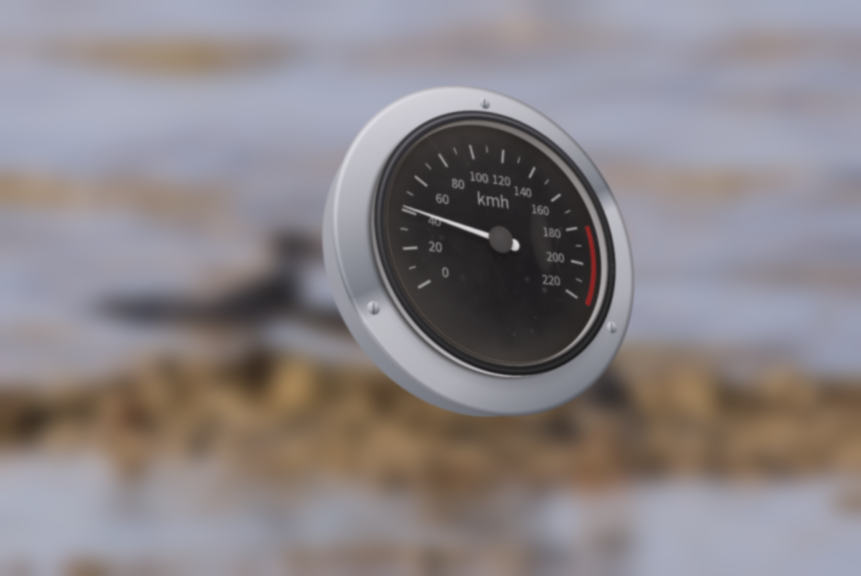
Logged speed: {"value": 40, "unit": "km/h"}
